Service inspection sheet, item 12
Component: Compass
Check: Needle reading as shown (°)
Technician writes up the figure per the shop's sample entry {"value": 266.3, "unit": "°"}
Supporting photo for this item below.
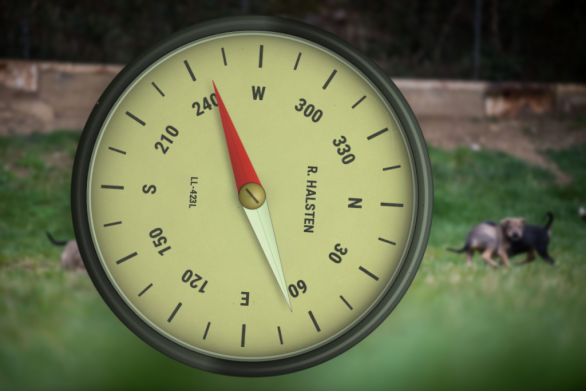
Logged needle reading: {"value": 247.5, "unit": "°"}
